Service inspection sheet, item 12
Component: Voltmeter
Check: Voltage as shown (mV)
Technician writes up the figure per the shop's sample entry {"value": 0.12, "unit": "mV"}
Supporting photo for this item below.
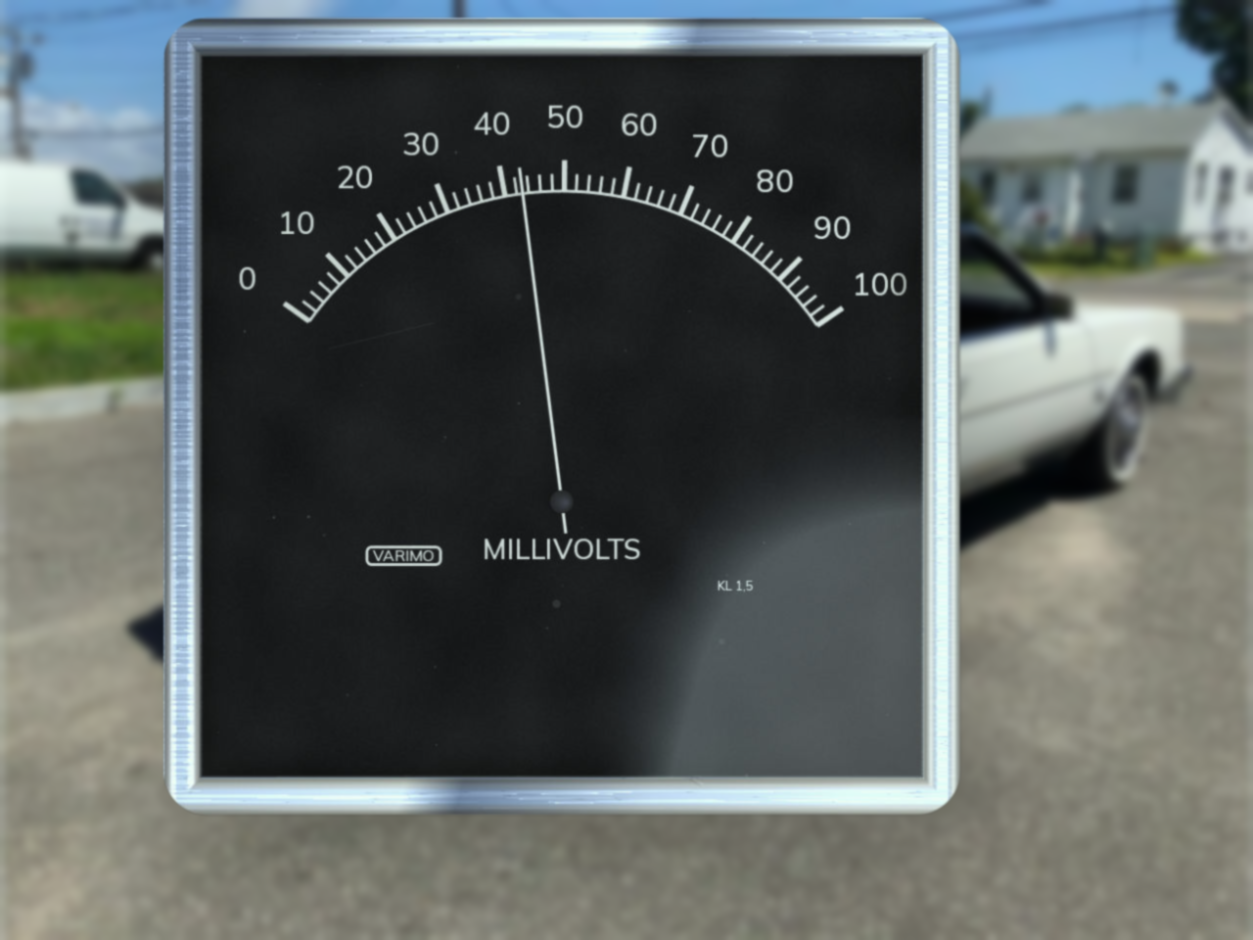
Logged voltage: {"value": 43, "unit": "mV"}
